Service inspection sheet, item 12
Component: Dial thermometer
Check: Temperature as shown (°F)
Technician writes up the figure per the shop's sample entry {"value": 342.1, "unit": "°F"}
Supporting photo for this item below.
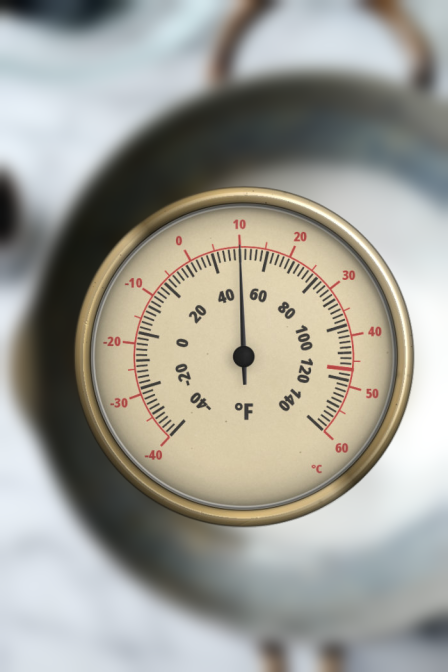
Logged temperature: {"value": 50, "unit": "°F"}
